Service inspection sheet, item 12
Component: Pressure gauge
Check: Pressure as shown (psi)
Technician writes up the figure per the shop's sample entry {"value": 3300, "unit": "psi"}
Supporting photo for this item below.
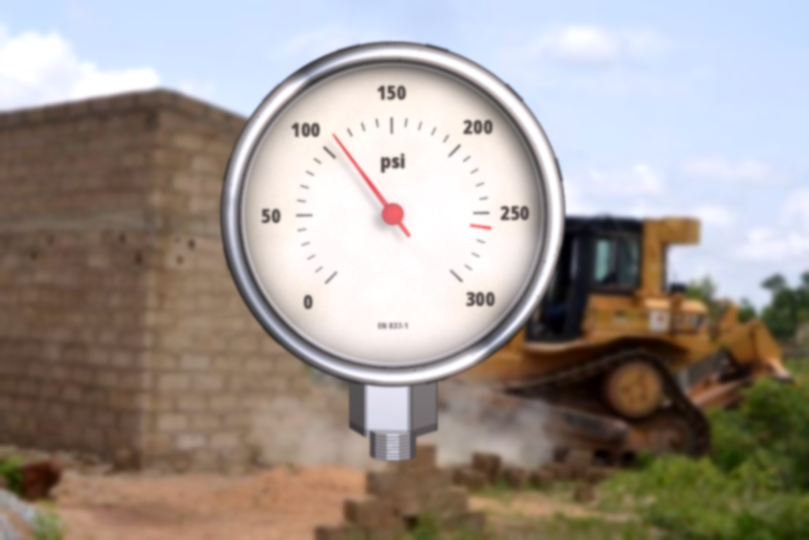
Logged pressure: {"value": 110, "unit": "psi"}
